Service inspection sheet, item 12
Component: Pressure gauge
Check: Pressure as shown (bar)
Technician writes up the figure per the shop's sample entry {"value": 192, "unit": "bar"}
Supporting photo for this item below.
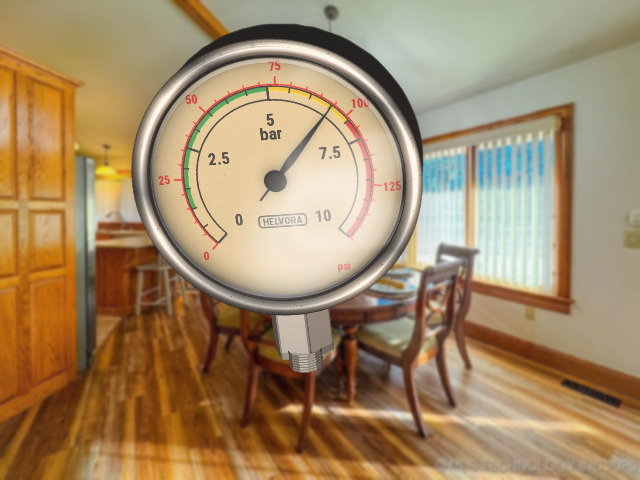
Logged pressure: {"value": 6.5, "unit": "bar"}
